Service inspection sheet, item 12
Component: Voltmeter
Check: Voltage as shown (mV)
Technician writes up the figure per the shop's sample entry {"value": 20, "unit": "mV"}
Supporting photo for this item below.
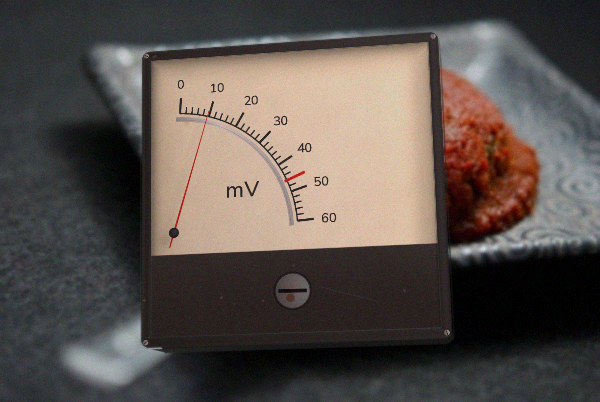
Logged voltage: {"value": 10, "unit": "mV"}
